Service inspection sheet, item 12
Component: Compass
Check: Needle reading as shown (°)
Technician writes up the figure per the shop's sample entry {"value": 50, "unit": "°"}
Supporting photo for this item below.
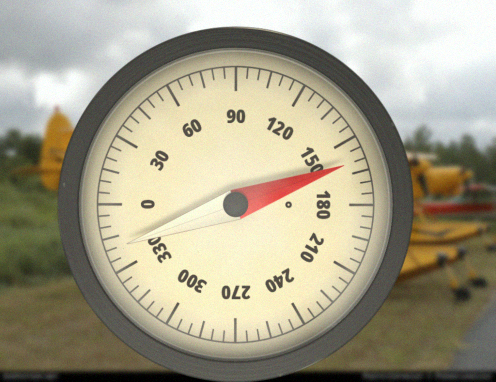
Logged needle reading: {"value": 160, "unit": "°"}
